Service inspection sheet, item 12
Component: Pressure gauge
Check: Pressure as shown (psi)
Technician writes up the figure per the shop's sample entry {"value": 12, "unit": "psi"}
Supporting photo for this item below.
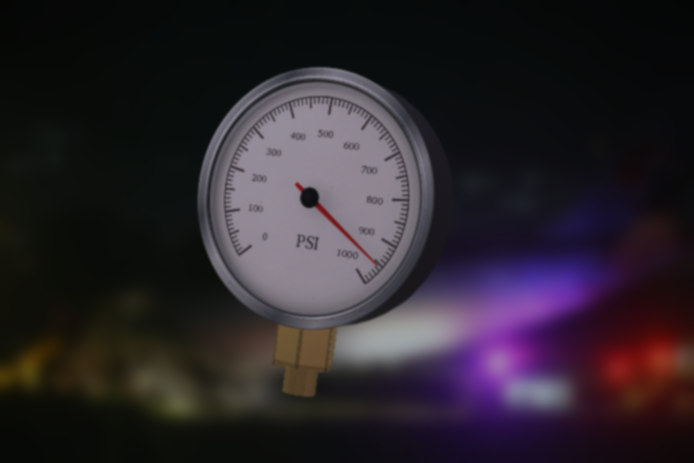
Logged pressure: {"value": 950, "unit": "psi"}
